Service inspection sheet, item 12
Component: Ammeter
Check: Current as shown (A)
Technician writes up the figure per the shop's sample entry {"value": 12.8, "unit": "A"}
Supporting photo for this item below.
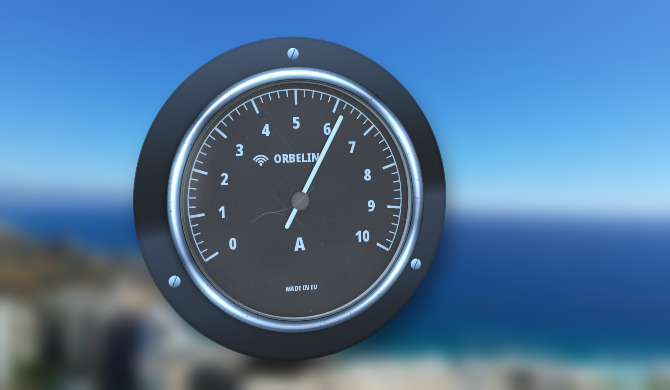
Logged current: {"value": 6.2, "unit": "A"}
